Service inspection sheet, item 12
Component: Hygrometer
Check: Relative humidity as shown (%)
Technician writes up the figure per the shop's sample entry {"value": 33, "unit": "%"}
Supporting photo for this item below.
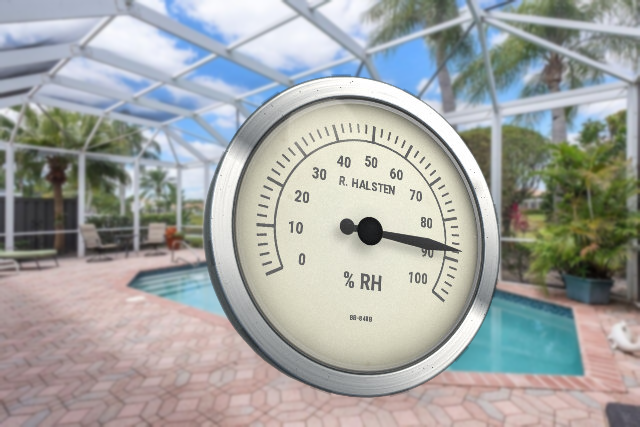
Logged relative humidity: {"value": 88, "unit": "%"}
